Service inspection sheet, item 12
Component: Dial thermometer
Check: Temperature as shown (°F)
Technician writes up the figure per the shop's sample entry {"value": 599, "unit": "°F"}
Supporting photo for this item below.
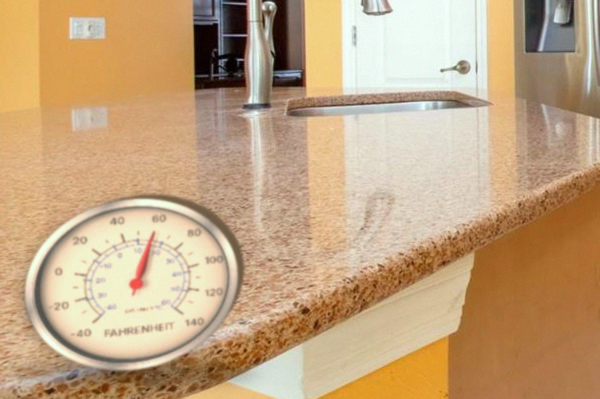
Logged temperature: {"value": 60, "unit": "°F"}
